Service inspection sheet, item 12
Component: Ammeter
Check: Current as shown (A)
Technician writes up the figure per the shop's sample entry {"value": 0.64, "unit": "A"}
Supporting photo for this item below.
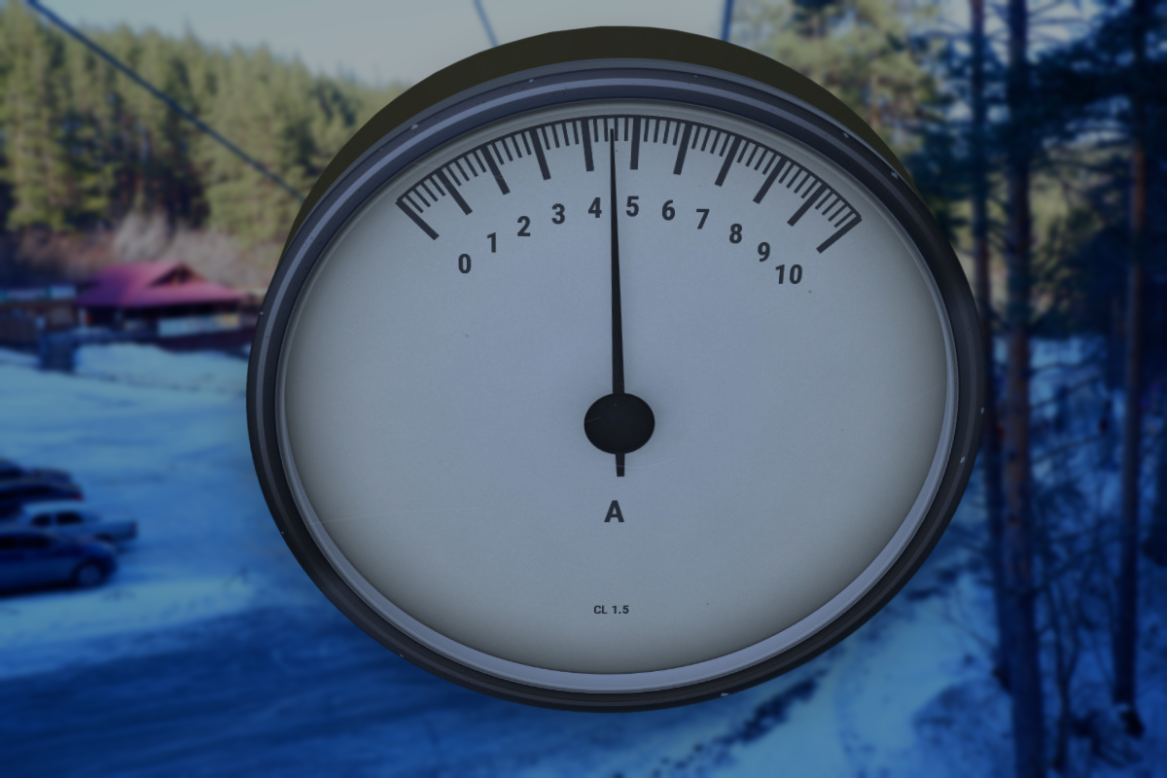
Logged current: {"value": 4.5, "unit": "A"}
